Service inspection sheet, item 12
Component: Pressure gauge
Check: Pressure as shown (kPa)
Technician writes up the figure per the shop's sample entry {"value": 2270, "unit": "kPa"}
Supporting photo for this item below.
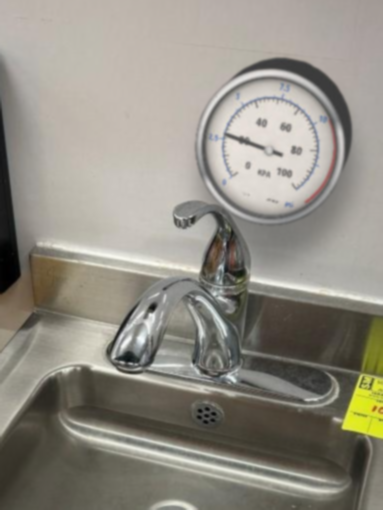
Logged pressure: {"value": 20, "unit": "kPa"}
